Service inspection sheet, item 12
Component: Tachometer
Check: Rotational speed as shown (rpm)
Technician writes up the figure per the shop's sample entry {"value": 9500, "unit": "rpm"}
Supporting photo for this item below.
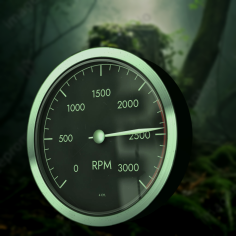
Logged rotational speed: {"value": 2450, "unit": "rpm"}
